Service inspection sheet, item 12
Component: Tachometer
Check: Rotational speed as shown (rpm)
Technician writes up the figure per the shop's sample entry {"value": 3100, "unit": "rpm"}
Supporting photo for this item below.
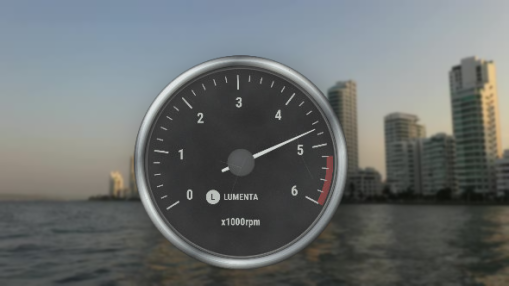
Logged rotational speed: {"value": 4700, "unit": "rpm"}
